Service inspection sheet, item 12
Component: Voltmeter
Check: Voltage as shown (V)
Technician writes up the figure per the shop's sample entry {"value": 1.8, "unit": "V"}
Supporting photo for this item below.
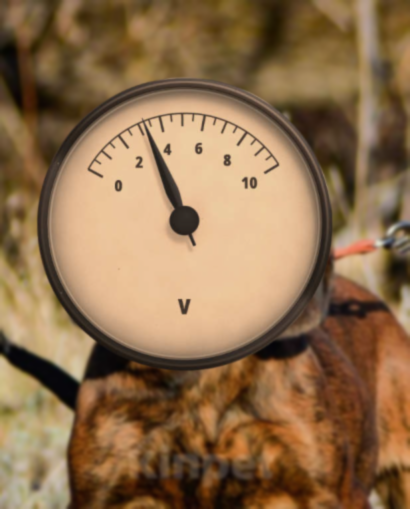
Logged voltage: {"value": 3.25, "unit": "V"}
